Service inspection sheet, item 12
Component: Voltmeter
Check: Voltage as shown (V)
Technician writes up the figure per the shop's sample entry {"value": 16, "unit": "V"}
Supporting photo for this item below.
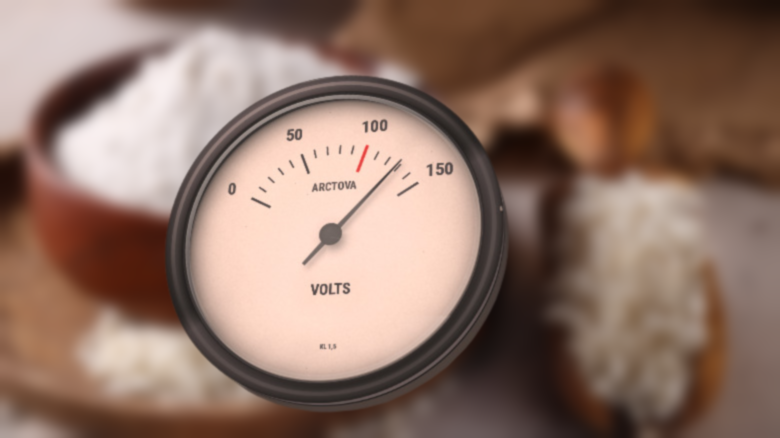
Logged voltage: {"value": 130, "unit": "V"}
